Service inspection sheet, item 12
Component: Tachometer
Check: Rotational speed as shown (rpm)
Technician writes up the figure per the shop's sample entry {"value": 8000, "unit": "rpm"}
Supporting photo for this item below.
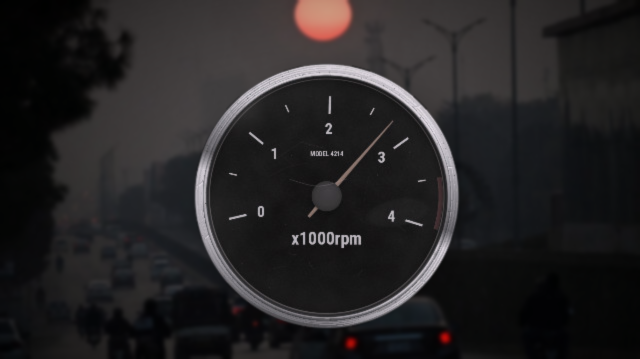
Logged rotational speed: {"value": 2750, "unit": "rpm"}
